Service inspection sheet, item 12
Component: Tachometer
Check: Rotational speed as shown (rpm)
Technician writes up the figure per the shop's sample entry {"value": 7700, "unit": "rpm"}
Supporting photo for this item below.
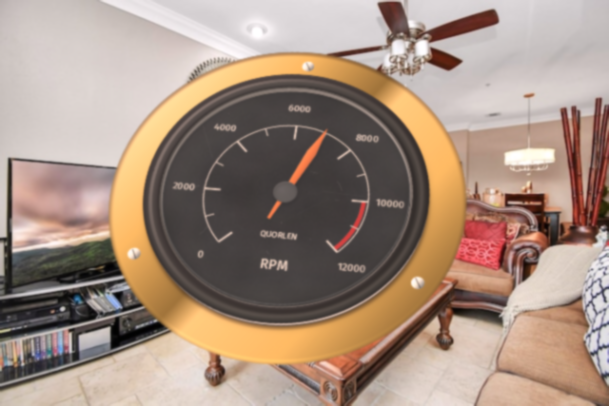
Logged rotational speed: {"value": 7000, "unit": "rpm"}
